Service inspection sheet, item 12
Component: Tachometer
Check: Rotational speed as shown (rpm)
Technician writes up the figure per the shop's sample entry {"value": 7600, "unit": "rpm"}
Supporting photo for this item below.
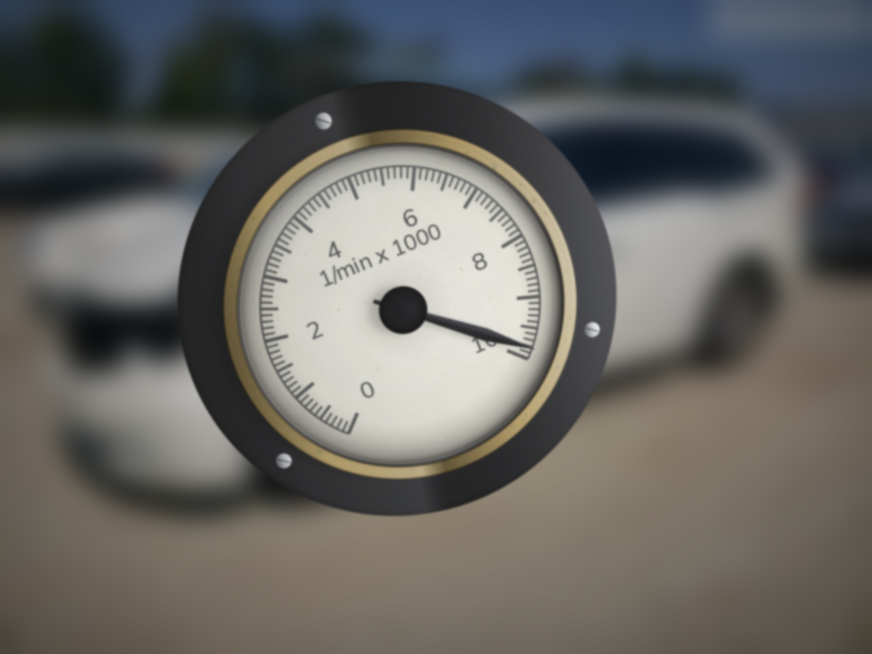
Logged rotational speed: {"value": 9800, "unit": "rpm"}
